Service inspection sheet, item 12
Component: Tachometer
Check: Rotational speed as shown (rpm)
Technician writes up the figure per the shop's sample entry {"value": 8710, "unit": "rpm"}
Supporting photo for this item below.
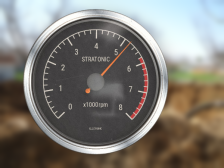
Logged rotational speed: {"value": 5200, "unit": "rpm"}
